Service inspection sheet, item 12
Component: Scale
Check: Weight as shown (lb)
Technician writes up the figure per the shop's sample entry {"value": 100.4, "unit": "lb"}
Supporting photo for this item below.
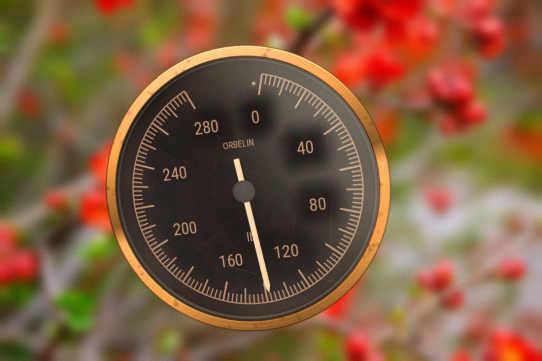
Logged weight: {"value": 138, "unit": "lb"}
